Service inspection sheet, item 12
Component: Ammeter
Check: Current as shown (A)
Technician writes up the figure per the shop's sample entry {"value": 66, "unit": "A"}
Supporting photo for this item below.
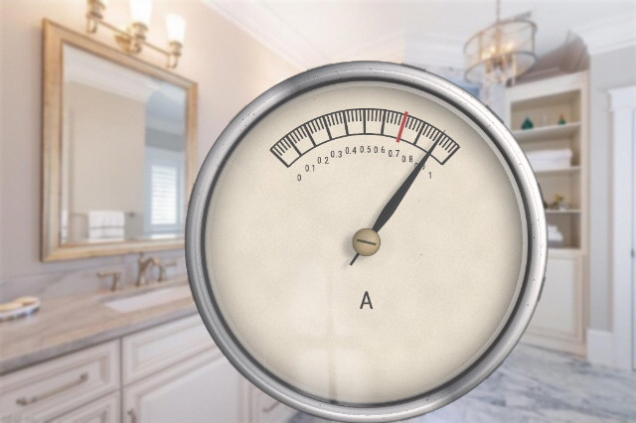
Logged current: {"value": 0.9, "unit": "A"}
